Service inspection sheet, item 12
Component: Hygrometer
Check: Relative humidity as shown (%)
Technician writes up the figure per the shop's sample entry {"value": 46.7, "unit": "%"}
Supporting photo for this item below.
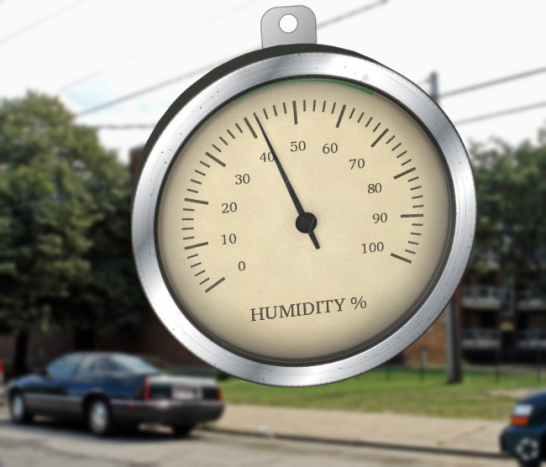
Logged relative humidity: {"value": 42, "unit": "%"}
